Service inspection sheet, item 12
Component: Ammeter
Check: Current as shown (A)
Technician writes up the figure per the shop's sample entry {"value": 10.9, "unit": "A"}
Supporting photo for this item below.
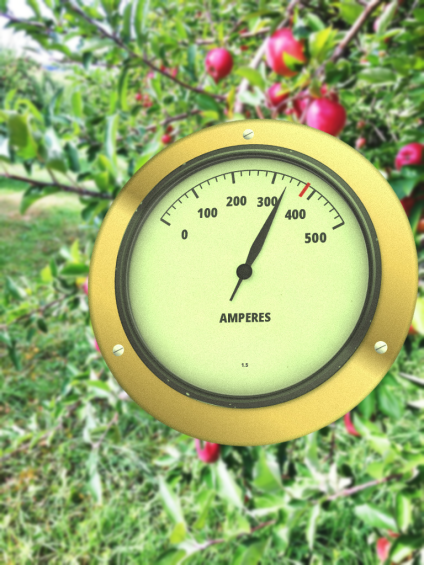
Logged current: {"value": 340, "unit": "A"}
